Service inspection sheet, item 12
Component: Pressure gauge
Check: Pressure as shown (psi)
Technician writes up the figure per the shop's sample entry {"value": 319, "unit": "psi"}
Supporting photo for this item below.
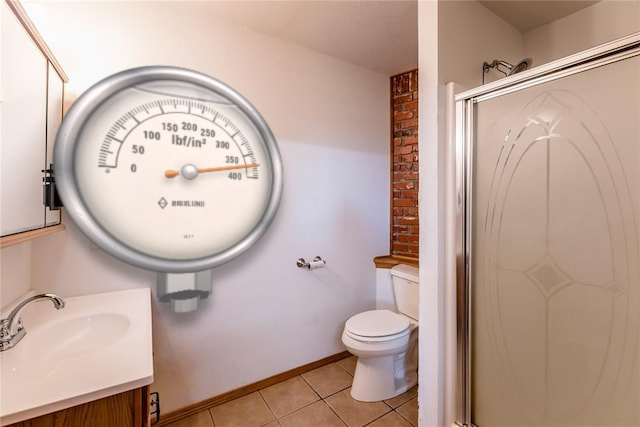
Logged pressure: {"value": 375, "unit": "psi"}
